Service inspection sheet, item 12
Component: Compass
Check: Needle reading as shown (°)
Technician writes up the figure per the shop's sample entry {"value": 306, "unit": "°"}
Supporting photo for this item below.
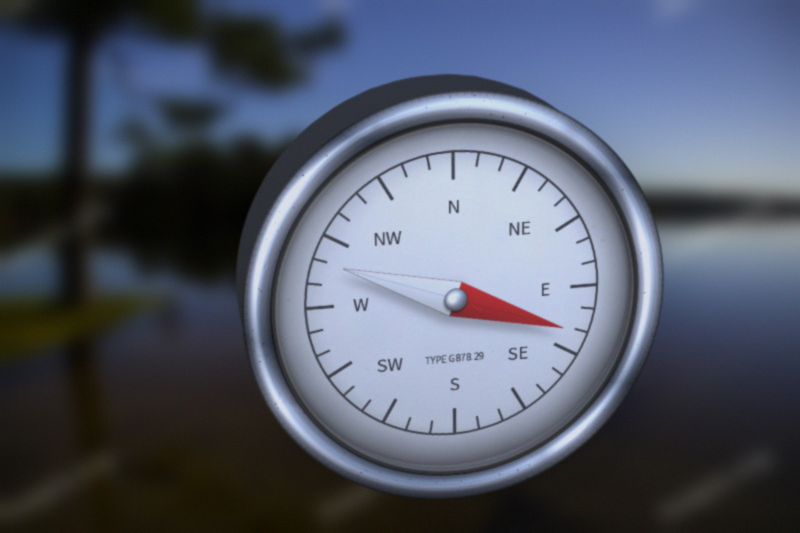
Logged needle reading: {"value": 110, "unit": "°"}
